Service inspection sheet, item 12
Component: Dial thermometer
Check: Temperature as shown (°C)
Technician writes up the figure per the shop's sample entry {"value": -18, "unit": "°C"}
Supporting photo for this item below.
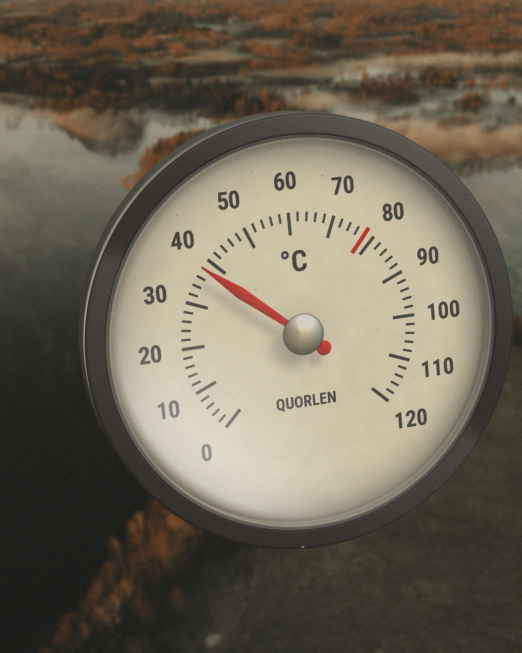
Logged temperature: {"value": 38, "unit": "°C"}
